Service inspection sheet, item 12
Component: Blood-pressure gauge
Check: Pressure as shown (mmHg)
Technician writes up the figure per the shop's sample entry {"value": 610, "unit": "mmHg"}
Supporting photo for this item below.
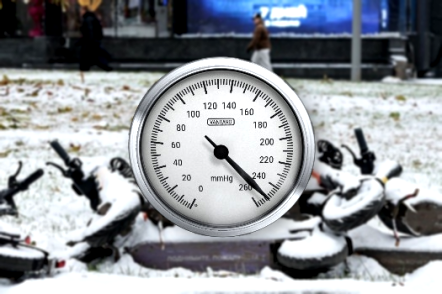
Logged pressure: {"value": 250, "unit": "mmHg"}
